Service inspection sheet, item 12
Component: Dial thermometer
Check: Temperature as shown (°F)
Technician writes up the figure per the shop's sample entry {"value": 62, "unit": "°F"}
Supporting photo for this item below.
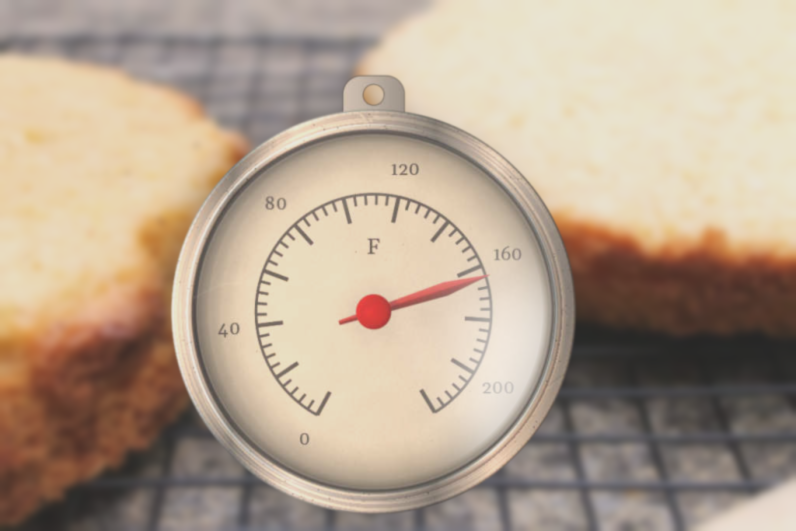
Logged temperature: {"value": 164, "unit": "°F"}
